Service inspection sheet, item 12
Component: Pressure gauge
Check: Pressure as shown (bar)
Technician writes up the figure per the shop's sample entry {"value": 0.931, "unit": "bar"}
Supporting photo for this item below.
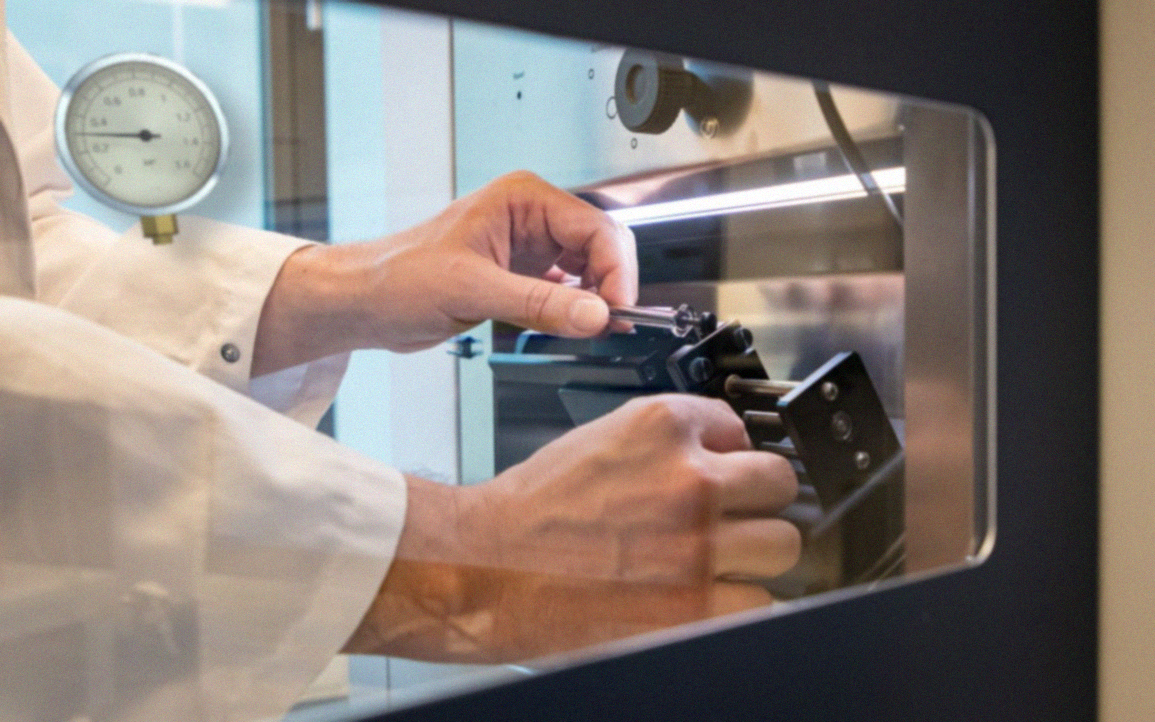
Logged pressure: {"value": 0.3, "unit": "bar"}
